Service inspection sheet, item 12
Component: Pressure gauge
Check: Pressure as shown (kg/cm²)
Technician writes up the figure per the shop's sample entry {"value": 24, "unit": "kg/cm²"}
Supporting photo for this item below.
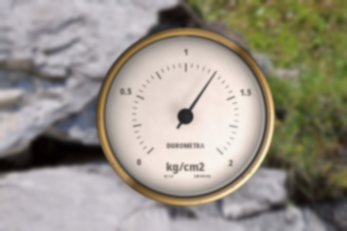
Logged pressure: {"value": 1.25, "unit": "kg/cm²"}
